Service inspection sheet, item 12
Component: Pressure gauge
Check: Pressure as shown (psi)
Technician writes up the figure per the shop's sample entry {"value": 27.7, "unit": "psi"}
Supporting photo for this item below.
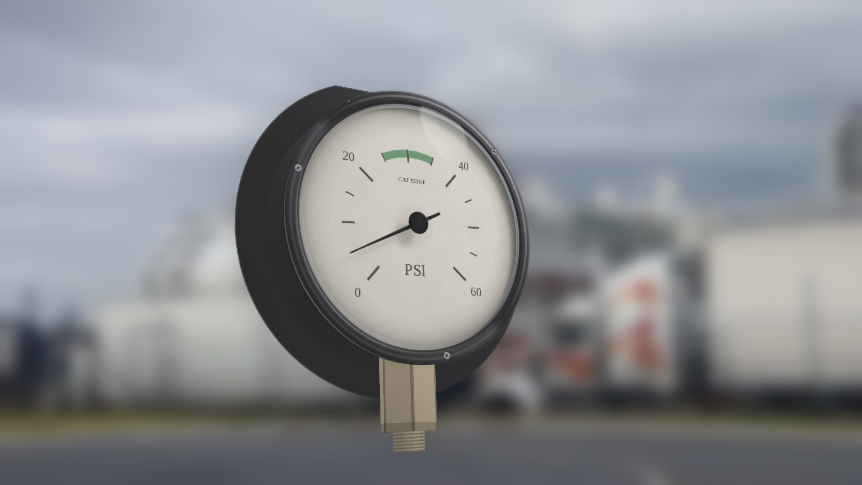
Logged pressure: {"value": 5, "unit": "psi"}
